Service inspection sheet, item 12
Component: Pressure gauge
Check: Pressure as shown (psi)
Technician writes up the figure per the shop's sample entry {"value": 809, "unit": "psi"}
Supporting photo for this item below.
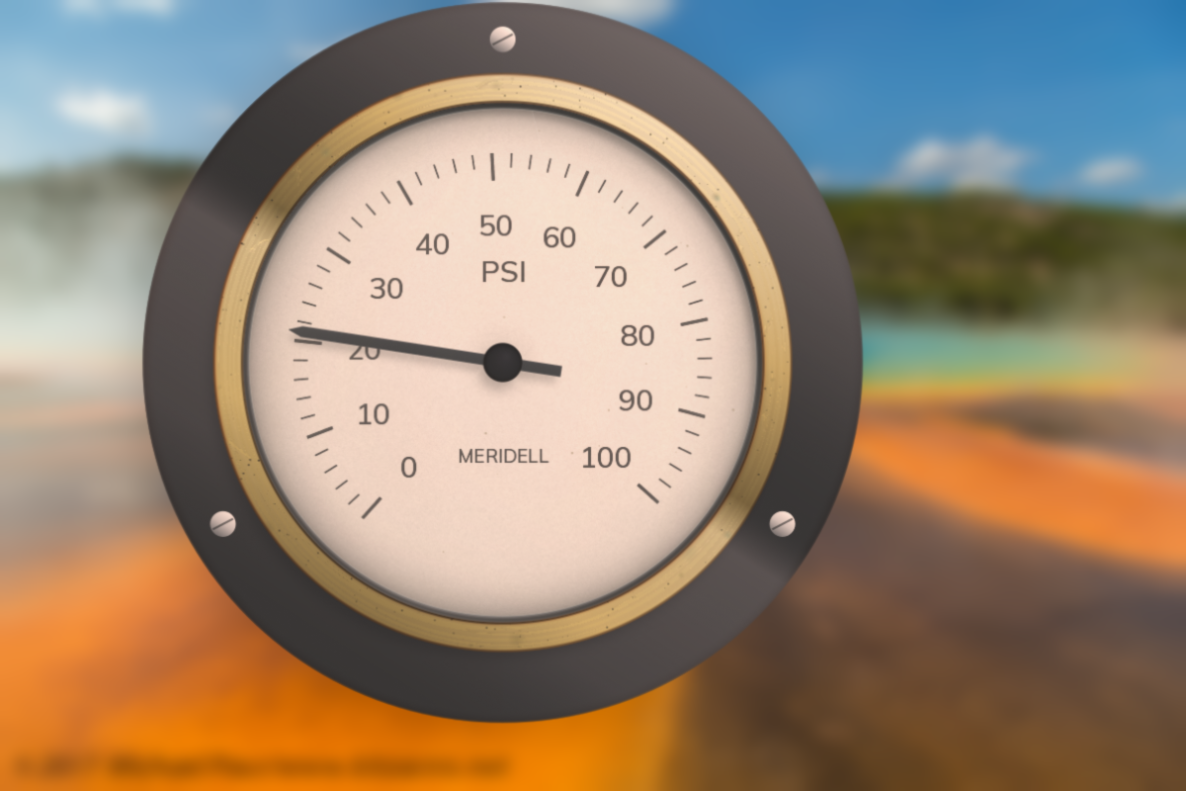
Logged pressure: {"value": 21, "unit": "psi"}
